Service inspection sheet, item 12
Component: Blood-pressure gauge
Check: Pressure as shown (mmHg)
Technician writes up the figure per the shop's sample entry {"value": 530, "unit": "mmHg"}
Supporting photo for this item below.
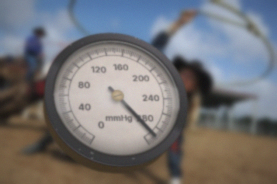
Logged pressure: {"value": 290, "unit": "mmHg"}
